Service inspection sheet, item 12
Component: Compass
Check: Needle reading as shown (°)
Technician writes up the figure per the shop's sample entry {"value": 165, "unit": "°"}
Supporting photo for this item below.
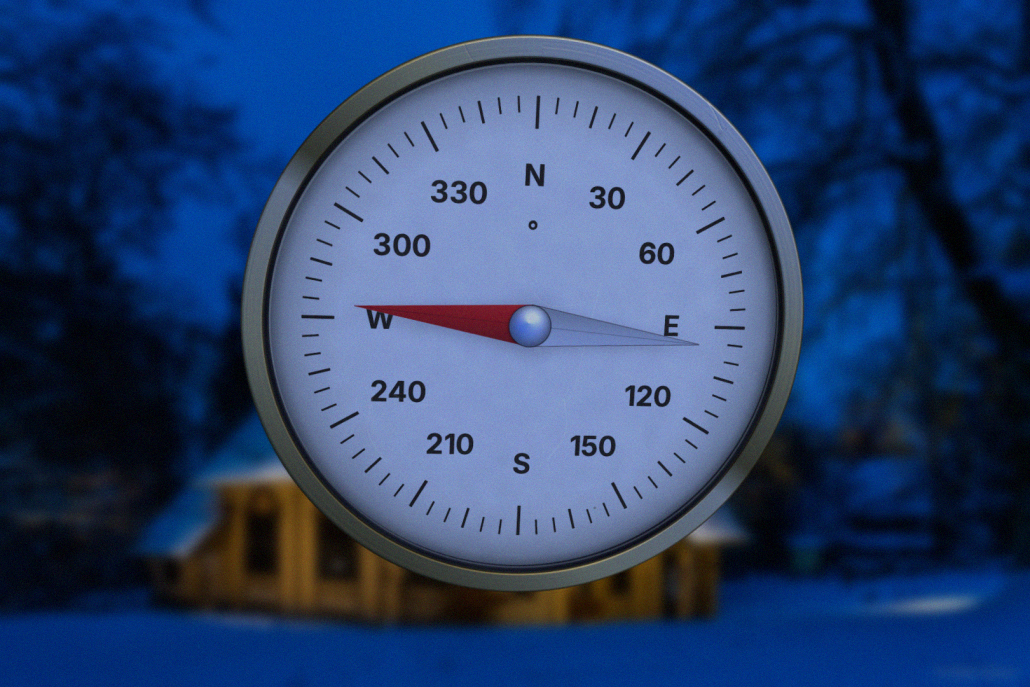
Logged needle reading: {"value": 275, "unit": "°"}
